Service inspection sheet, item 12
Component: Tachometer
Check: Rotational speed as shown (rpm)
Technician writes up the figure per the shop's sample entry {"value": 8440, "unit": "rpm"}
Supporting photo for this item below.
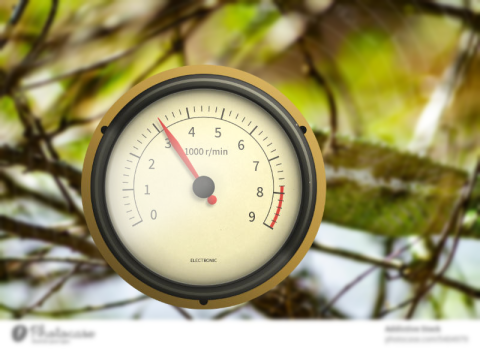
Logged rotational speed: {"value": 3200, "unit": "rpm"}
